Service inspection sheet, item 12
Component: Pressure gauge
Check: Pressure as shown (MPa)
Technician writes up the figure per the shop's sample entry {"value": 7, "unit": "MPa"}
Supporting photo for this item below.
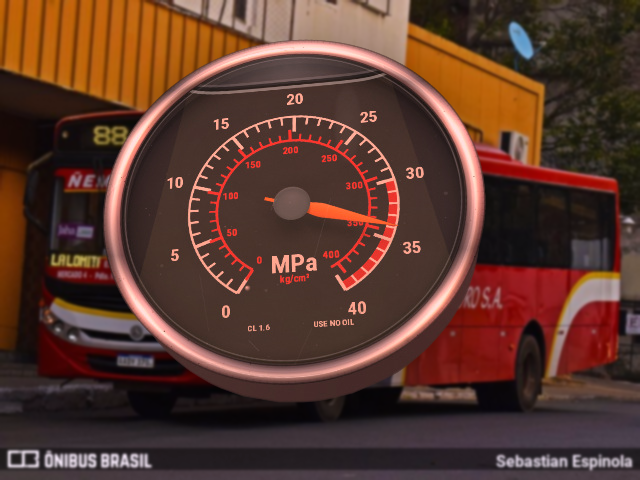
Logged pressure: {"value": 34, "unit": "MPa"}
